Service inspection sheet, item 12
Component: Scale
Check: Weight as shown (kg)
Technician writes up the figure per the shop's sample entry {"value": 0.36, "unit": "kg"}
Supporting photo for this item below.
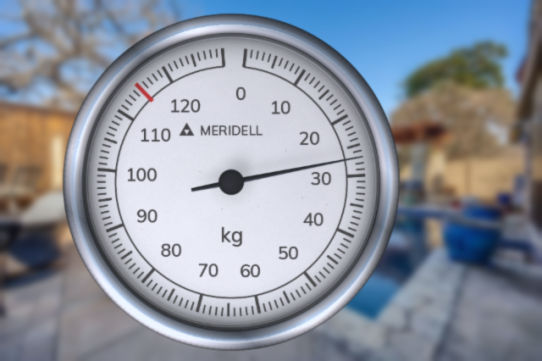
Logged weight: {"value": 27, "unit": "kg"}
